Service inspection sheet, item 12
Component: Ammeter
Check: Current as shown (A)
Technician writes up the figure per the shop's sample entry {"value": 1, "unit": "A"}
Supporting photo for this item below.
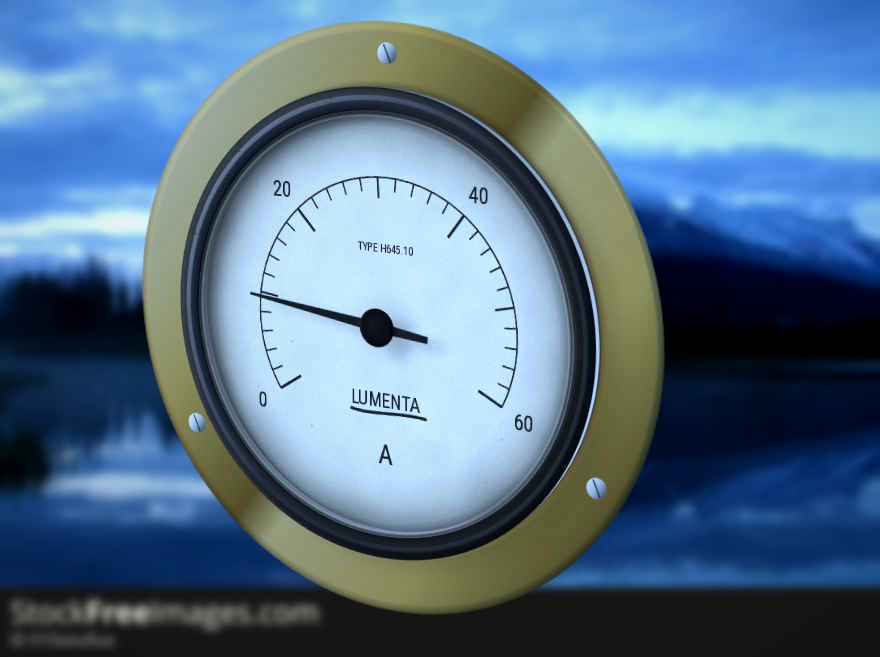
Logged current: {"value": 10, "unit": "A"}
